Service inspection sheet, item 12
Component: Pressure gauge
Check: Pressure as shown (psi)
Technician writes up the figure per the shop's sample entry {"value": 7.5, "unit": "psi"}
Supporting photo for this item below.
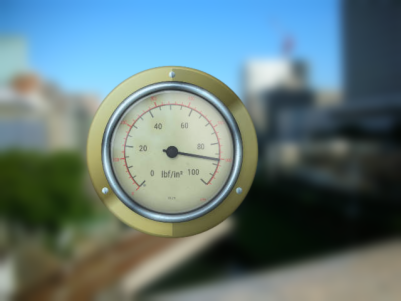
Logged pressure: {"value": 87.5, "unit": "psi"}
